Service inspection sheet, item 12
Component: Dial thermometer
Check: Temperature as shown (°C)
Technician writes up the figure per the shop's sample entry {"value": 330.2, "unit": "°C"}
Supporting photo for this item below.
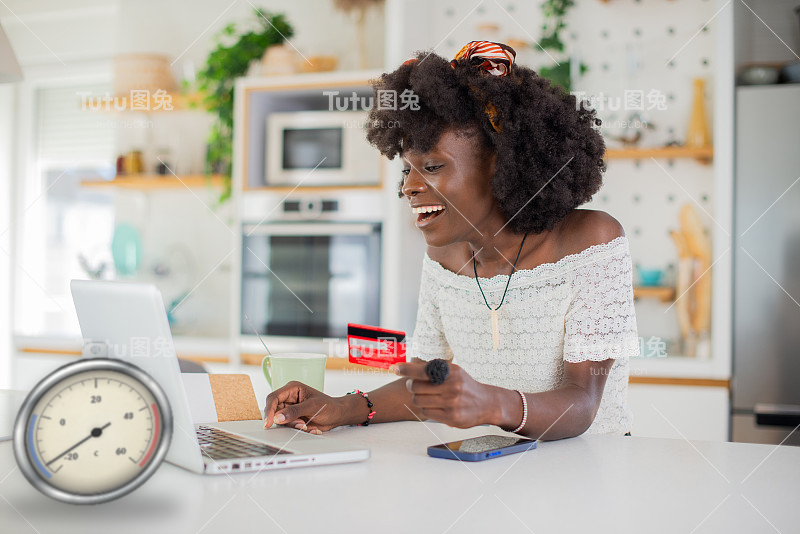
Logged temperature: {"value": -16, "unit": "°C"}
